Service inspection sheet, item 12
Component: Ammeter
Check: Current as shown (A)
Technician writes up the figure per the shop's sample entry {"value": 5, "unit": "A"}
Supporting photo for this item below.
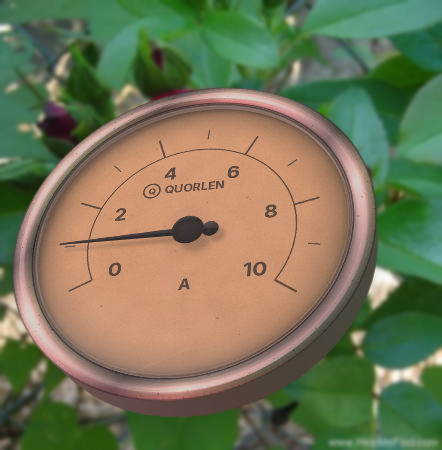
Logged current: {"value": 1, "unit": "A"}
